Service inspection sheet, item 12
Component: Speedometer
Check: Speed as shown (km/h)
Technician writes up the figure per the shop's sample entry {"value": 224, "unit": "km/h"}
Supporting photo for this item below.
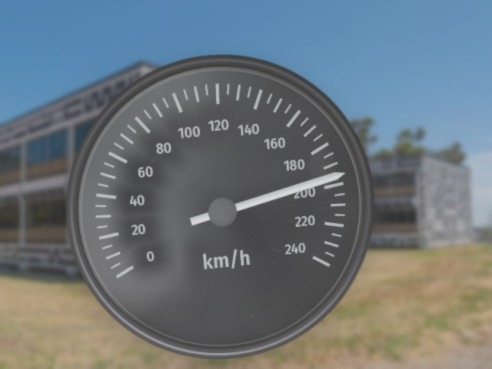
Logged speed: {"value": 195, "unit": "km/h"}
